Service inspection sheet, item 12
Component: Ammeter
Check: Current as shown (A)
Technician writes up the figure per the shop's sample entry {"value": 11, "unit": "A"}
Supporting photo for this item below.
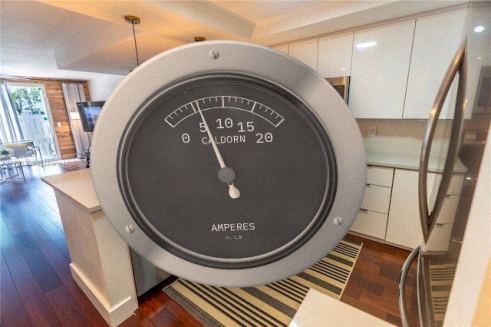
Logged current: {"value": 6, "unit": "A"}
